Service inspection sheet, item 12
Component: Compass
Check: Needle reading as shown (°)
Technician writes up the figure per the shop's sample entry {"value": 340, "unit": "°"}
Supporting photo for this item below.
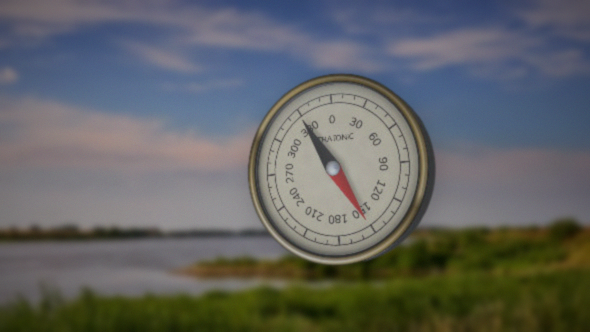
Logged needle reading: {"value": 150, "unit": "°"}
